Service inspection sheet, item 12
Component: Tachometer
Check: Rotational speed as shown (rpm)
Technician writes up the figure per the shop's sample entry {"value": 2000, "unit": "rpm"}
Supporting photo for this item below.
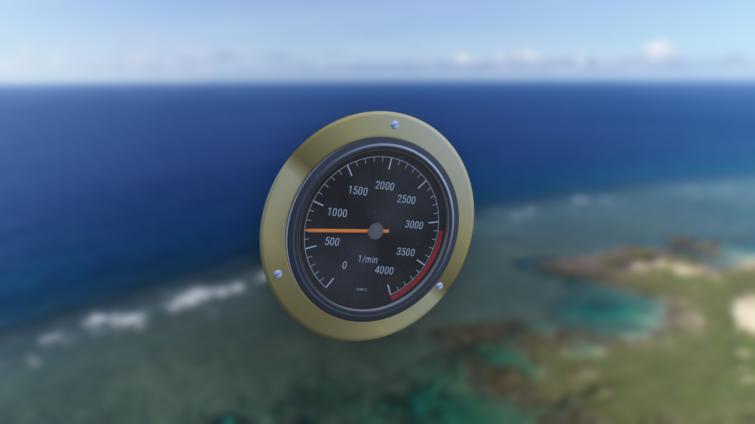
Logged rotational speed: {"value": 700, "unit": "rpm"}
